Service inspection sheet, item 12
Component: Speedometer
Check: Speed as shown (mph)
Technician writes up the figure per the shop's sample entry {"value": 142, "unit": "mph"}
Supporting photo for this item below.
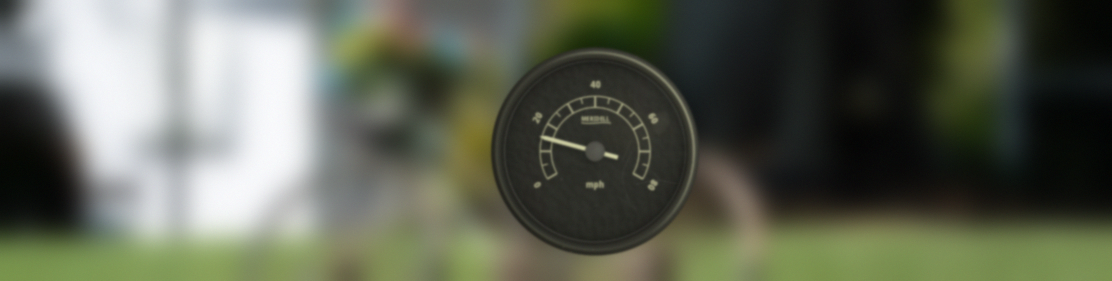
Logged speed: {"value": 15, "unit": "mph"}
